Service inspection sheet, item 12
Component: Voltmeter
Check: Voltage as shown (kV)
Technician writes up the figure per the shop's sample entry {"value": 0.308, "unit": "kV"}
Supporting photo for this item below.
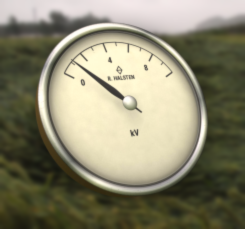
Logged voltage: {"value": 1, "unit": "kV"}
